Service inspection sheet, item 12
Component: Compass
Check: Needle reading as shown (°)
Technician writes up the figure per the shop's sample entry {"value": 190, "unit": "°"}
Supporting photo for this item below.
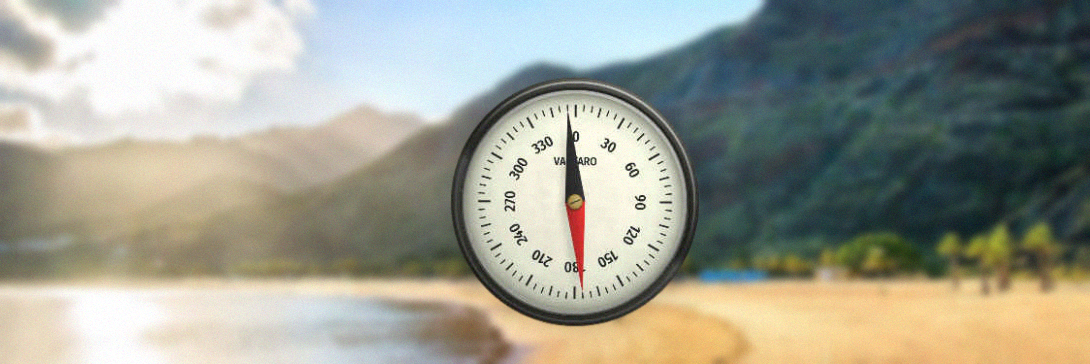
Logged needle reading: {"value": 175, "unit": "°"}
